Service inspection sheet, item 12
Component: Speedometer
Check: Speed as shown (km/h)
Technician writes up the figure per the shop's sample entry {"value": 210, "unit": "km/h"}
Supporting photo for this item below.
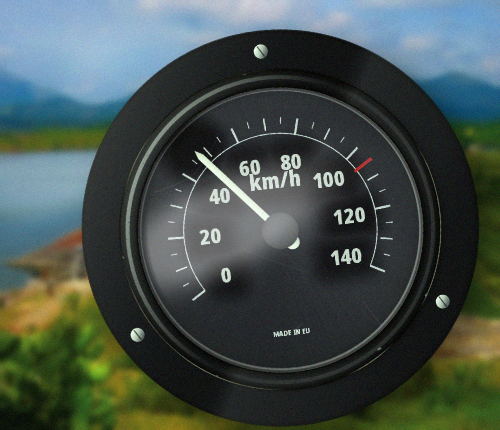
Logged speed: {"value": 47.5, "unit": "km/h"}
